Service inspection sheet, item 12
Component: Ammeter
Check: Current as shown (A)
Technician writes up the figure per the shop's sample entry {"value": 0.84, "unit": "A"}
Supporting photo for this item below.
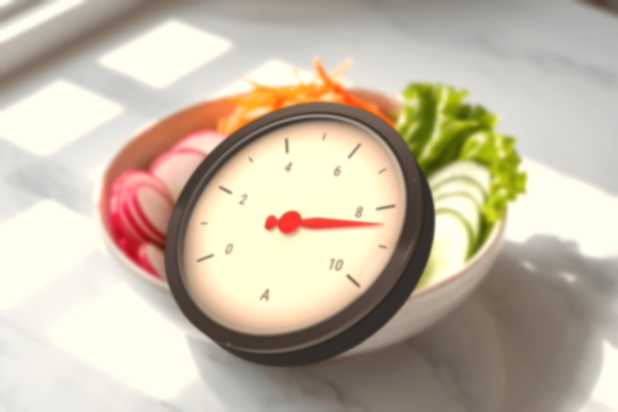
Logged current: {"value": 8.5, "unit": "A"}
